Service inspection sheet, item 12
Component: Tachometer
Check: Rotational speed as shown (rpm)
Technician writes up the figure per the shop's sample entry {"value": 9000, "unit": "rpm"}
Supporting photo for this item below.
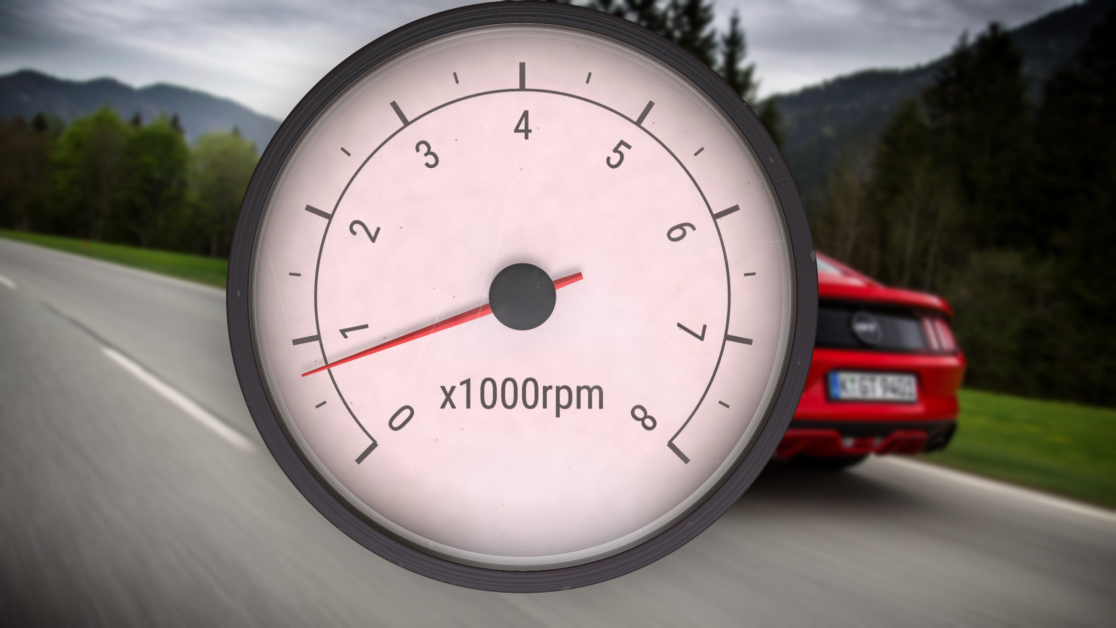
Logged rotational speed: {"value": 750, "unit": "rpm"}
